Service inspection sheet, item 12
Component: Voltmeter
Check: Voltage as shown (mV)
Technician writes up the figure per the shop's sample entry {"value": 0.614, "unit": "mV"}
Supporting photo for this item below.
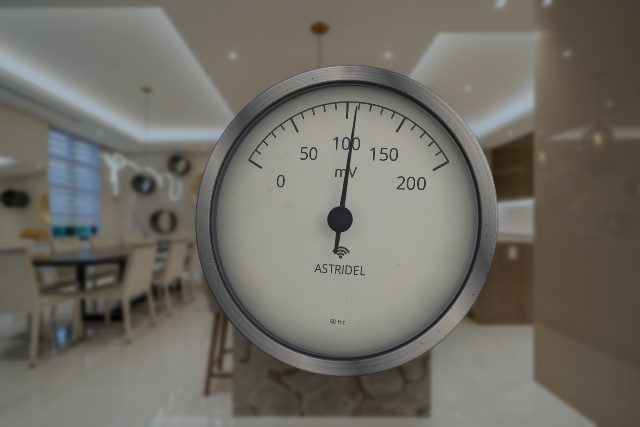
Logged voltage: {"value": 110, "unit": "mV"}
